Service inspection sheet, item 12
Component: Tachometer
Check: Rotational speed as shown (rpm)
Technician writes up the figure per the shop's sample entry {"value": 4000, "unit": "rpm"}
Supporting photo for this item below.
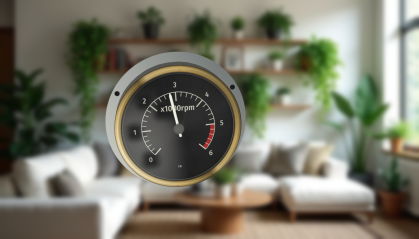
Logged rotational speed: {"value": 2800, "unit": "rpm"}
